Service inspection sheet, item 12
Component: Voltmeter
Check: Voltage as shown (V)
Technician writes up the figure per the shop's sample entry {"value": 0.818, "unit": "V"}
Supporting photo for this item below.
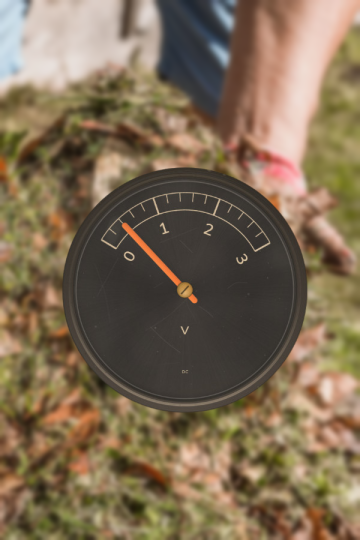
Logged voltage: {"value": 0.4, "unit": "V"}
